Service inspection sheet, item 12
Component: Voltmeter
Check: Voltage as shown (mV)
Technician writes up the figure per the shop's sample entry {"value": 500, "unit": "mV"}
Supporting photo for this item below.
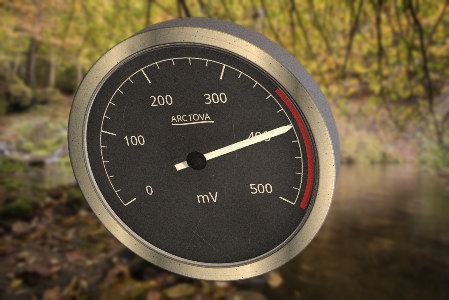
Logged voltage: {"value": 400, "unit": "mV"}
